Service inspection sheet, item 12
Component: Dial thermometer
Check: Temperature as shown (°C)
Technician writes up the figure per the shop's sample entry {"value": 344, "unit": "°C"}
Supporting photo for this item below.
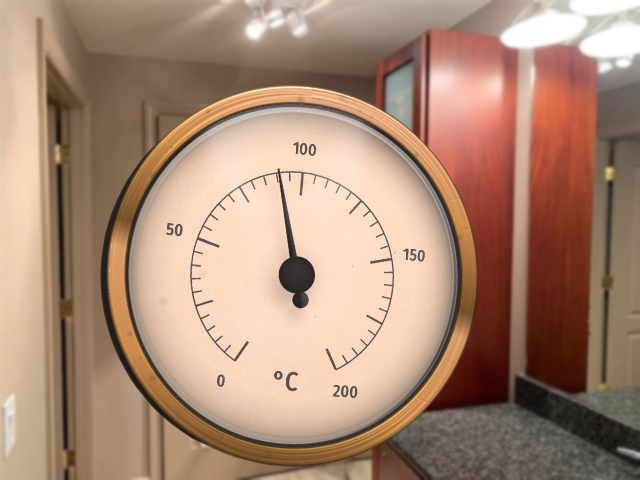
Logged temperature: {"value": 90, "unit": "°C"}
